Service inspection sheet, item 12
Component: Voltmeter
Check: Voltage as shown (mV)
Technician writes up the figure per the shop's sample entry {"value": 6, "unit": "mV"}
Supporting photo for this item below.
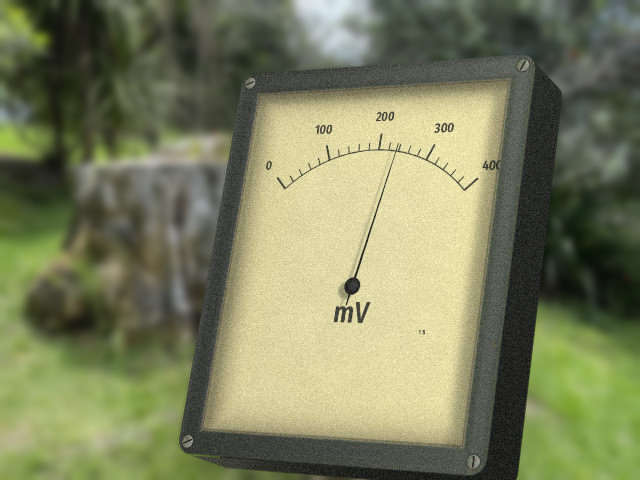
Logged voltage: {"value": 240, "unit": "mV"}
